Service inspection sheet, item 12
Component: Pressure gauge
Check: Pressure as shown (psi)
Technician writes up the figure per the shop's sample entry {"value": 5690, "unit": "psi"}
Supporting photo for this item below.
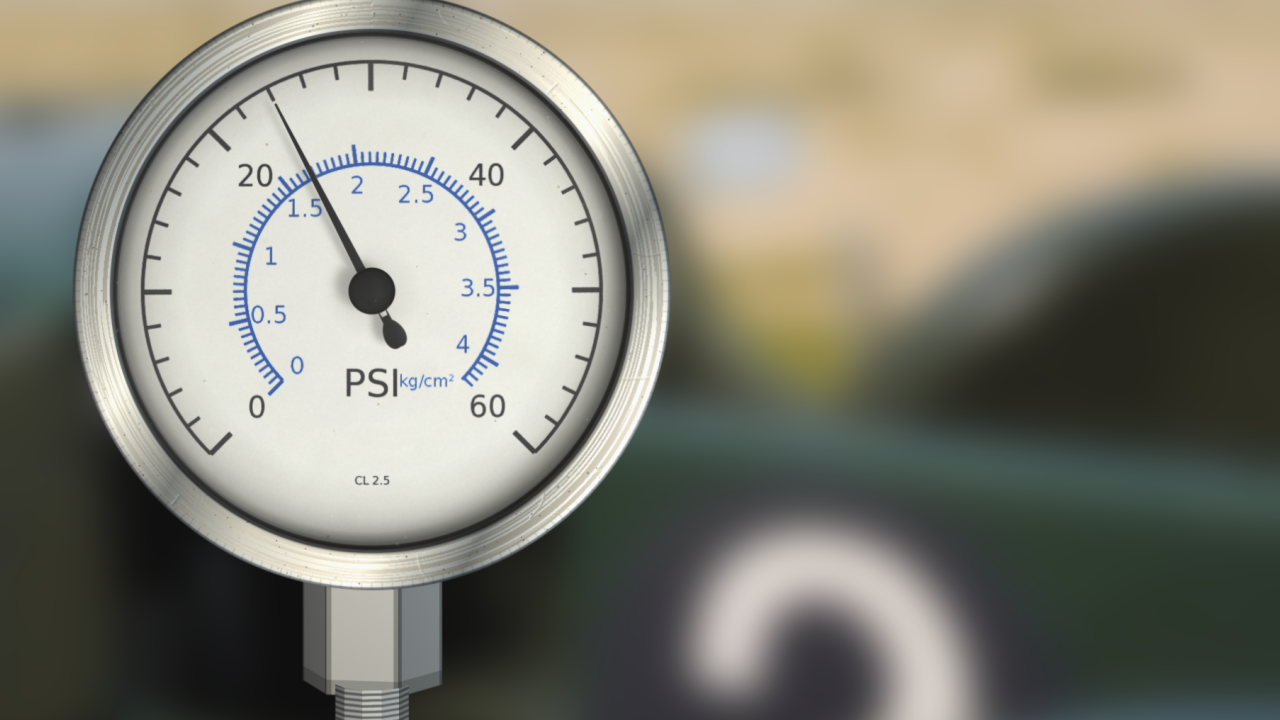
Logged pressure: {"value": 24, "unit": "psi"}
